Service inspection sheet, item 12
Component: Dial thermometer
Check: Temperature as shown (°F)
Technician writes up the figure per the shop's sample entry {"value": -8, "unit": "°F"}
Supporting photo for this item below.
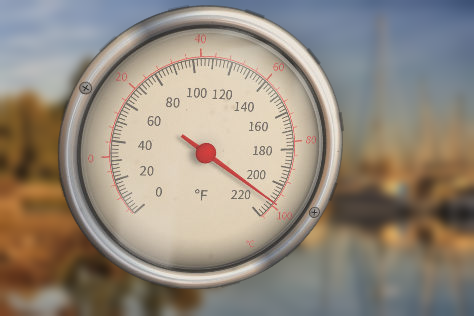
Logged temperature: {"value": 210, "unit": "°F"}
